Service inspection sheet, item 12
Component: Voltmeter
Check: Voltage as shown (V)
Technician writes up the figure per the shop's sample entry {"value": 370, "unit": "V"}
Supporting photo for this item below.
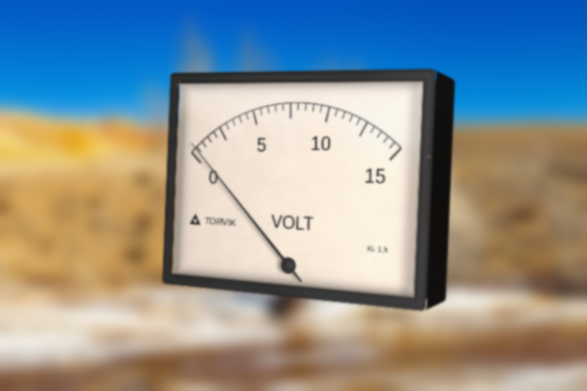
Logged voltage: {"value": 0.5, "unit": "V"}
